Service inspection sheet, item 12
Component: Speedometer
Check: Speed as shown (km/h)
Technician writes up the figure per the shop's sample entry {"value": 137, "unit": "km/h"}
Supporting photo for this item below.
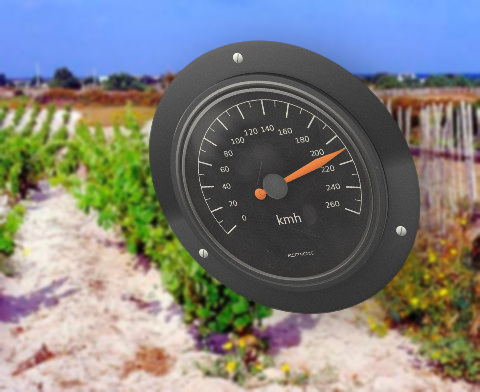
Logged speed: {"value": 210, "unit": "km/h"}
